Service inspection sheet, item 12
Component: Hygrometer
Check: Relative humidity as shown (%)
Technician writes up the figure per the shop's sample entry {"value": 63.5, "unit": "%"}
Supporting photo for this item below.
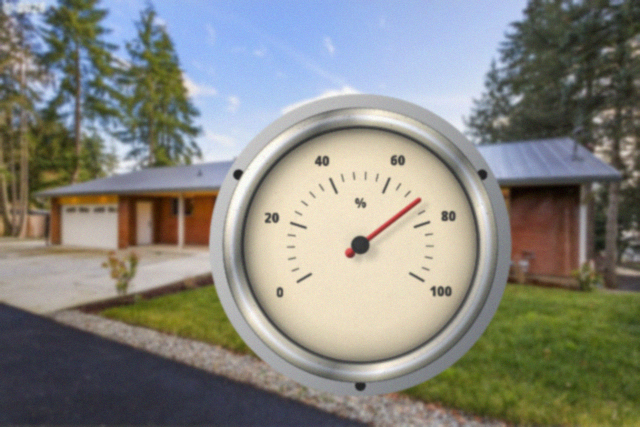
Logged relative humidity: {"value": 72, "unit": "%"}
